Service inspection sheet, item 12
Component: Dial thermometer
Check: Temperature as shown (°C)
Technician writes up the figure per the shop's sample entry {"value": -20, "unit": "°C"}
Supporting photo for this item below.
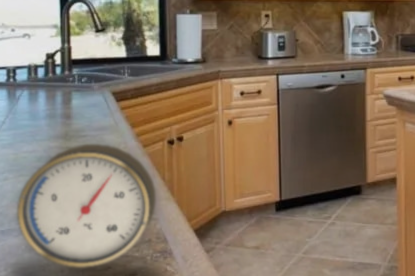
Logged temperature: {"value": 30, "unit": "°C"}
